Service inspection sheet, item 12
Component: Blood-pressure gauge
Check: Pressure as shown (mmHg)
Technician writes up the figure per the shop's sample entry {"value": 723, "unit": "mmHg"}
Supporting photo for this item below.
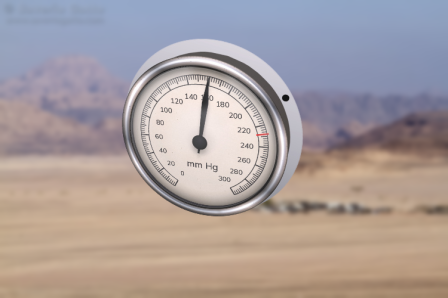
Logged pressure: {"value": 160, "unit": "mmHg"}
